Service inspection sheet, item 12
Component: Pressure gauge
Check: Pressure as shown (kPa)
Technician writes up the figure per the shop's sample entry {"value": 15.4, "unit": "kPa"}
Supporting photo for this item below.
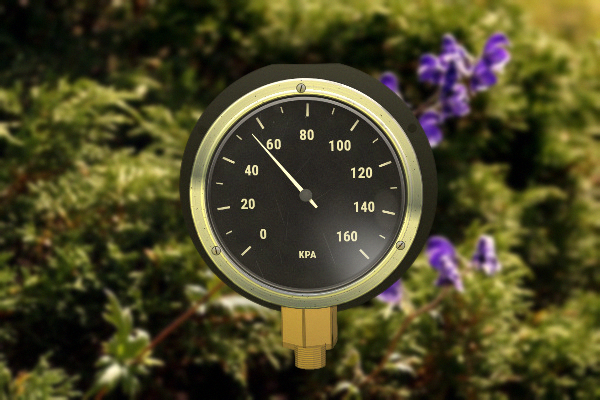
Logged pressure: {"value": 55, "unit": "kPa"}
